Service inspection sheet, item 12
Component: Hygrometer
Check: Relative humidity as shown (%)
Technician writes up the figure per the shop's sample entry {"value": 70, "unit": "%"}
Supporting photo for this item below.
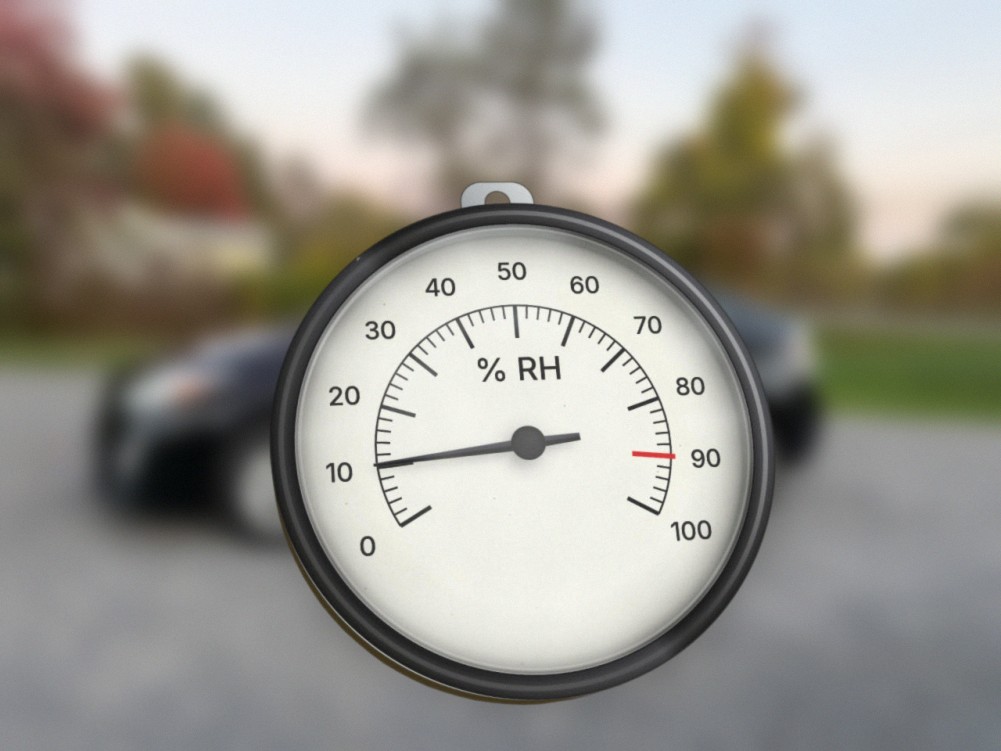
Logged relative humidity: {"value": 10, "unit": "%"}
